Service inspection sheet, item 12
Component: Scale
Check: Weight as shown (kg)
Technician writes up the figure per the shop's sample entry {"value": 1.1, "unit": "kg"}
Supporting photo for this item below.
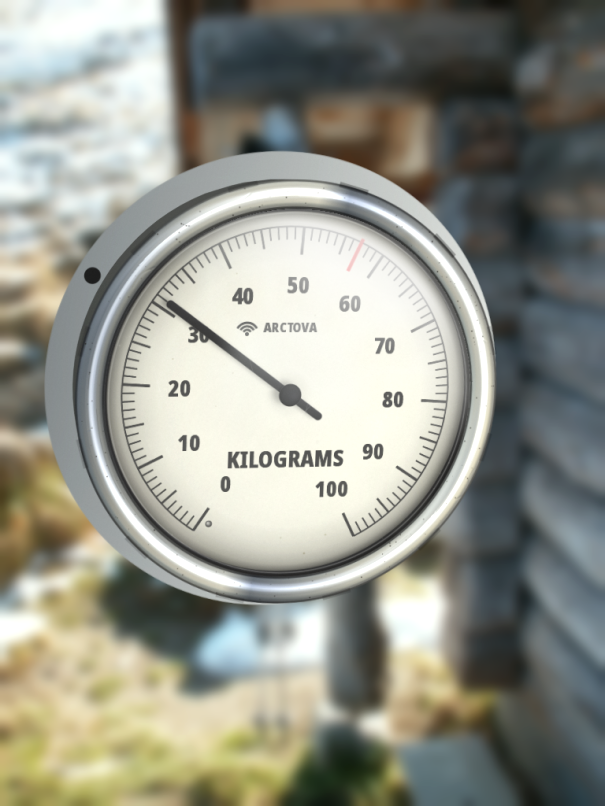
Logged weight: {"value": 31, "unit": "kg"}
